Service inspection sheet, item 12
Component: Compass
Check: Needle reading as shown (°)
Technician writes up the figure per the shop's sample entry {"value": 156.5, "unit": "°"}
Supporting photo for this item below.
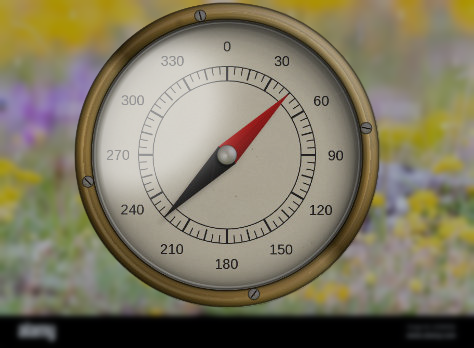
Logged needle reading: {"value": 45, "unit": "°"}
